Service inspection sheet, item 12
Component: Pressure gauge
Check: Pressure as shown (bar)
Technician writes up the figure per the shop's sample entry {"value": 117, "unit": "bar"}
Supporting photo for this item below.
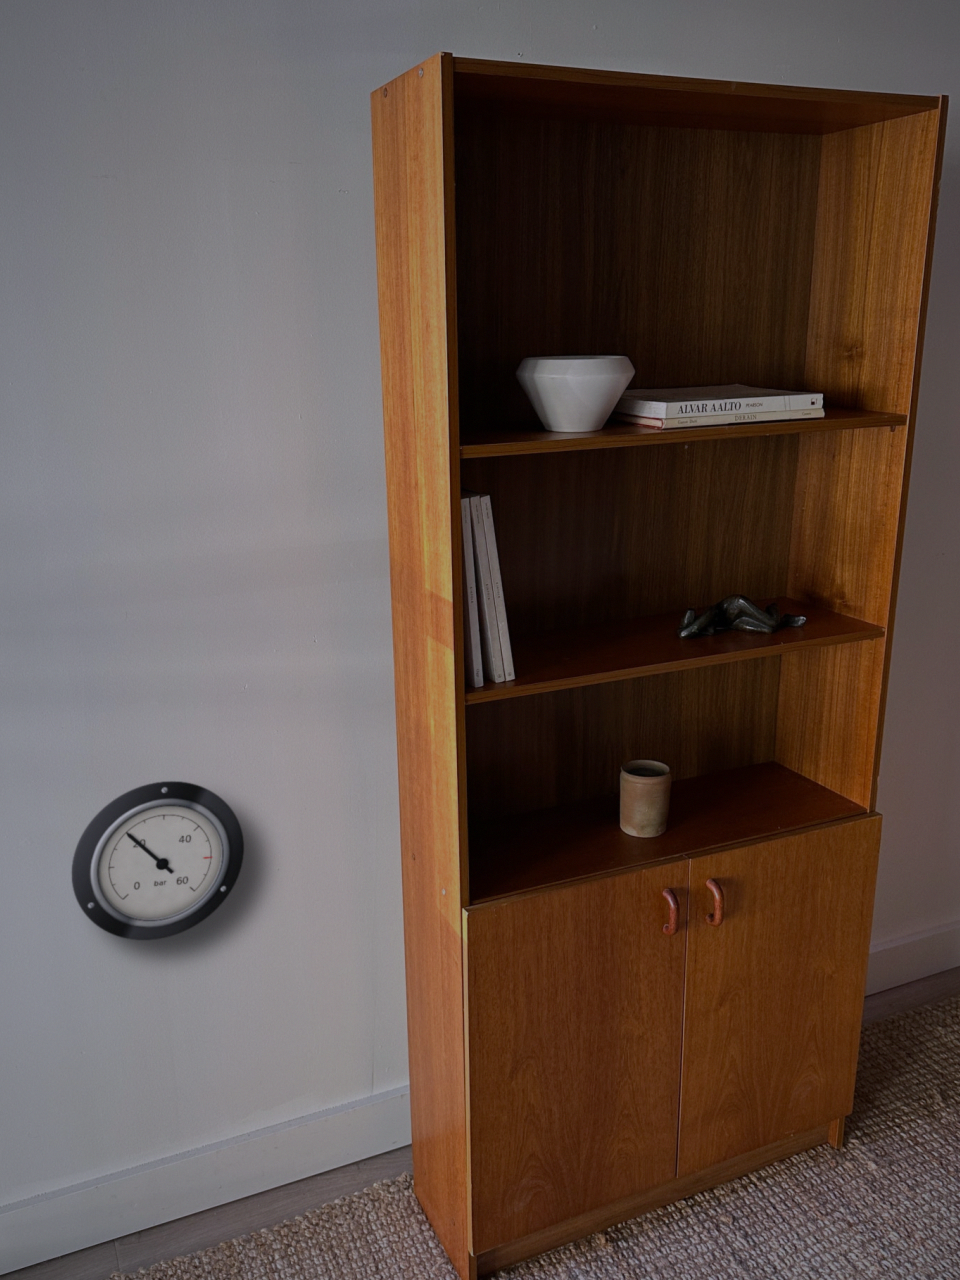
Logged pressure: {"value": 20, "unit": "bar"}
